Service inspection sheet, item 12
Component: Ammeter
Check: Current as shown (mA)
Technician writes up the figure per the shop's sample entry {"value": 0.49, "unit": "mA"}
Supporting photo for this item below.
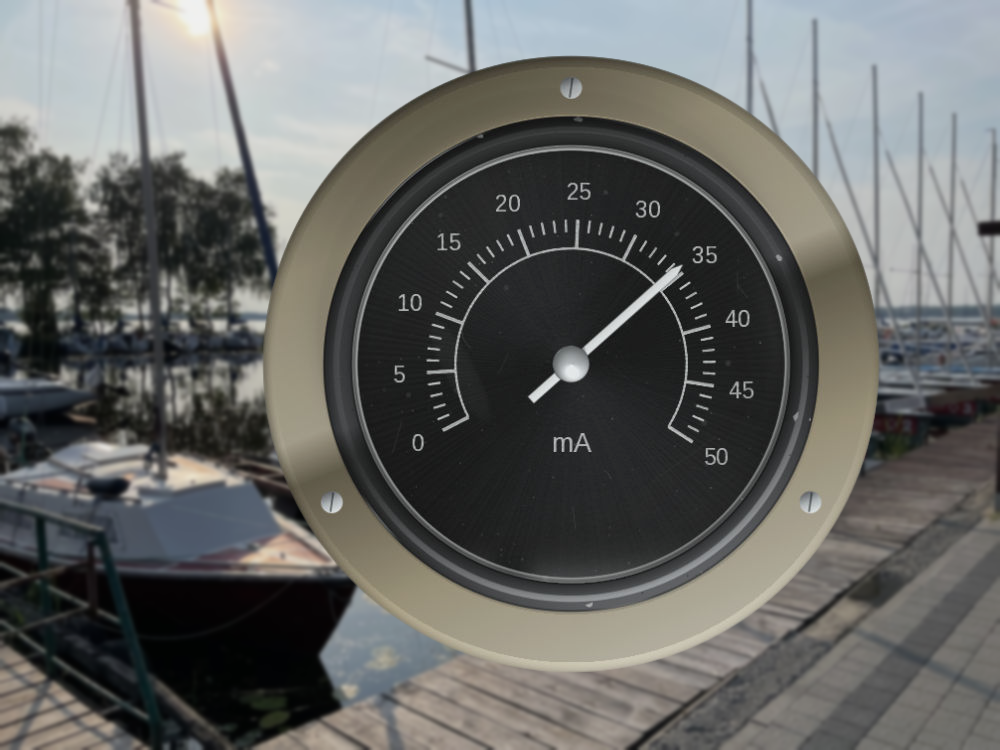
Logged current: {"value": 34.5, "unit": "mA"}
